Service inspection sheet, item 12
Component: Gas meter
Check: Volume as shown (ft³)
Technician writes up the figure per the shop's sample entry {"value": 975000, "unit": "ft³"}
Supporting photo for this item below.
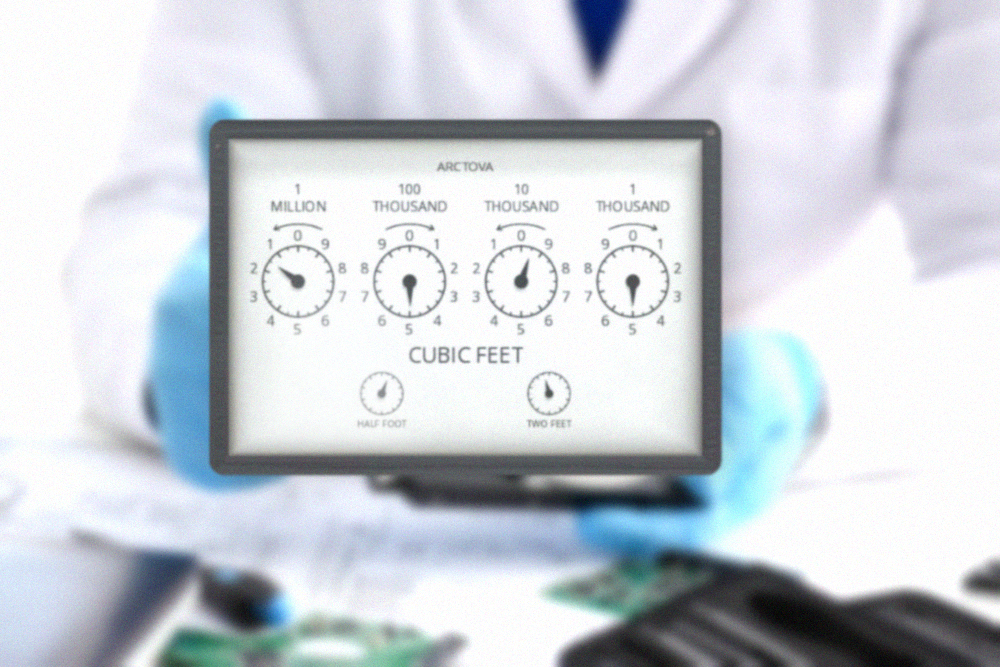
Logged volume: {"value": 149500, "unit": "ft³"}
